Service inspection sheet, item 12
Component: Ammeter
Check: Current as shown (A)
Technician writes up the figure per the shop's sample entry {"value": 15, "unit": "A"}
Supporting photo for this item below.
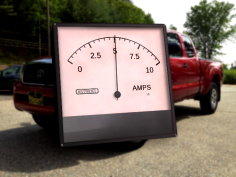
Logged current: {"value": 5, "unit": "A"}
